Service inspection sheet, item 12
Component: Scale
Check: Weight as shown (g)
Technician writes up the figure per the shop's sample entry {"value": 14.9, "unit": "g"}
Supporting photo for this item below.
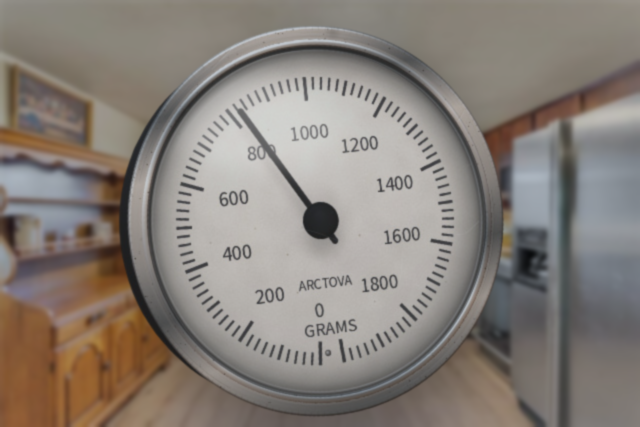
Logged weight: {"value": 820, "unit": "g"}
